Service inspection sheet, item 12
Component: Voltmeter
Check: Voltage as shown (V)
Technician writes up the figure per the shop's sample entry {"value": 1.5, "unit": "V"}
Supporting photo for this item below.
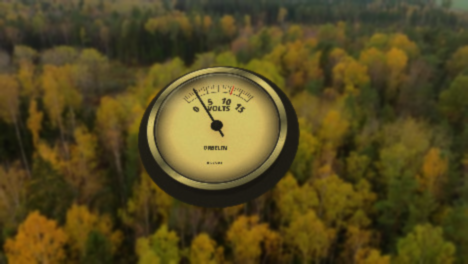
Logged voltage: {"value": 2.5, "unit": "V"}
